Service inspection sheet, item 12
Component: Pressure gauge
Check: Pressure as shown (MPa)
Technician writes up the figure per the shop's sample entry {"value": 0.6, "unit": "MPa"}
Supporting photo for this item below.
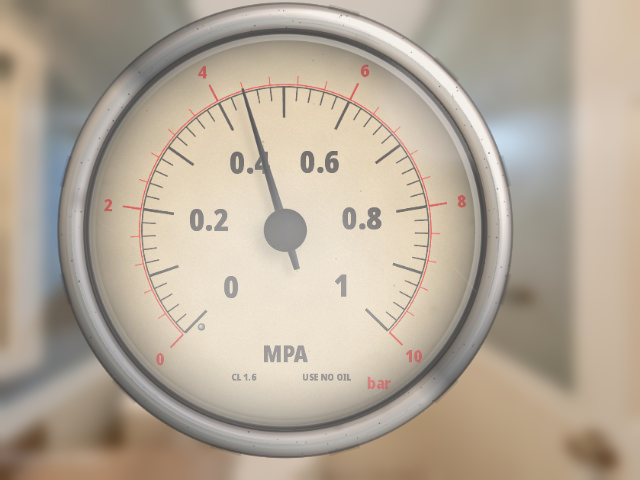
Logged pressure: {"value": 0.44, "unit": "MPa"}
